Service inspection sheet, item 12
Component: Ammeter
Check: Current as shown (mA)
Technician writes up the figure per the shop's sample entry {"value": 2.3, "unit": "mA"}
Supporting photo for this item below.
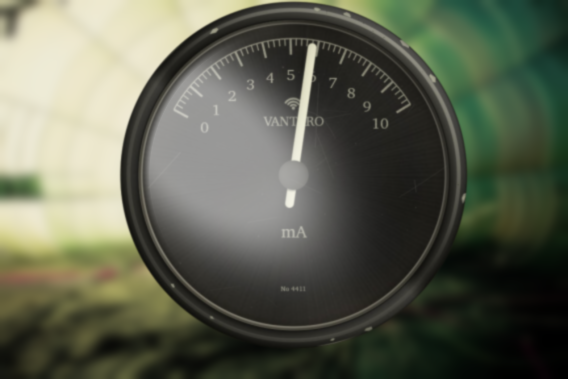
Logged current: {"value": 5.8, "unit": "mA"}
